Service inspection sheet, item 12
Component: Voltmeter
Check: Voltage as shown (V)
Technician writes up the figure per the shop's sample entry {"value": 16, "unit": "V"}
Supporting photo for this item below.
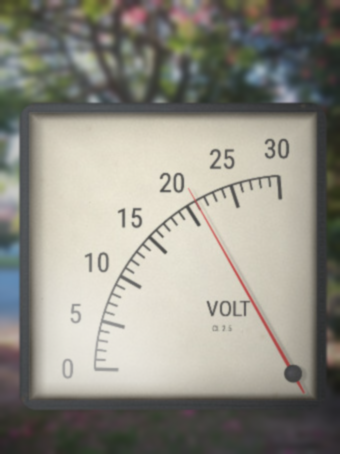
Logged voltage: {"value": 21, "unit": "V"}
